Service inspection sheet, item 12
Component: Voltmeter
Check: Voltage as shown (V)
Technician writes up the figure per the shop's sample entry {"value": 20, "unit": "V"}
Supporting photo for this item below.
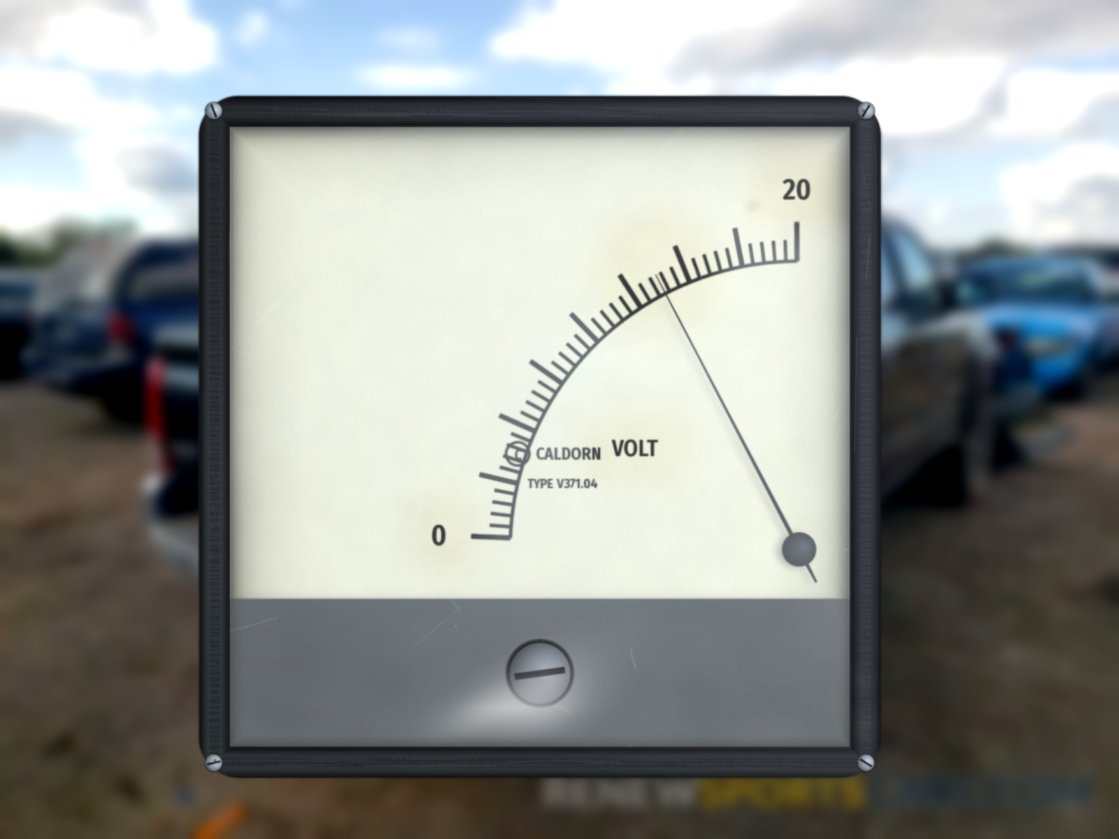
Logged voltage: {"value": 13.75, "unit": "V"}
